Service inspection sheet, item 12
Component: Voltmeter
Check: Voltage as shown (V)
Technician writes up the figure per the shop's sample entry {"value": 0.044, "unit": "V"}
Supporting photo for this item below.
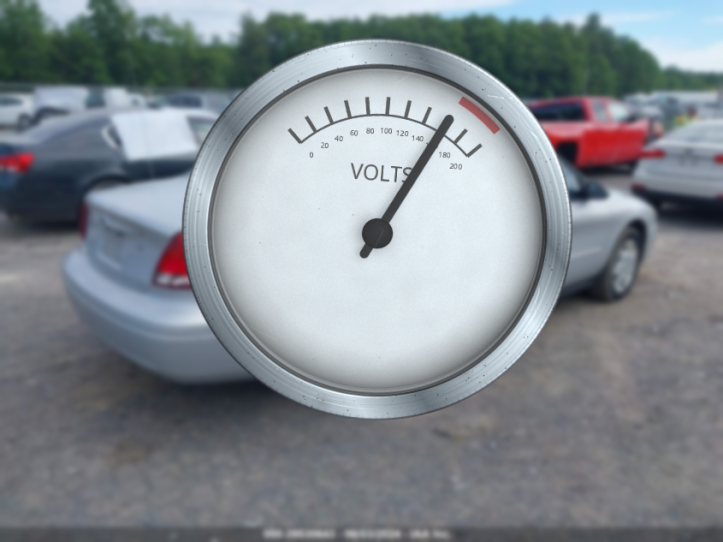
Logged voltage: {"value": 160, "unit": "V"}
